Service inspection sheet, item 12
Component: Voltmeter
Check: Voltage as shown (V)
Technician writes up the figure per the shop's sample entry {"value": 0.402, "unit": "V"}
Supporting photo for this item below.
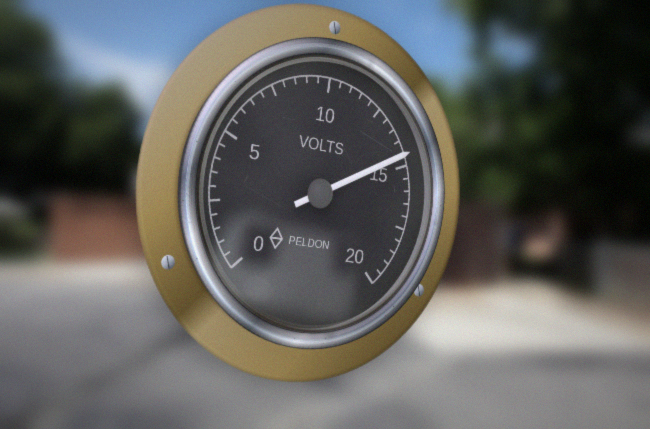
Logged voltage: {"value": 14.5, "unit": "V"}
